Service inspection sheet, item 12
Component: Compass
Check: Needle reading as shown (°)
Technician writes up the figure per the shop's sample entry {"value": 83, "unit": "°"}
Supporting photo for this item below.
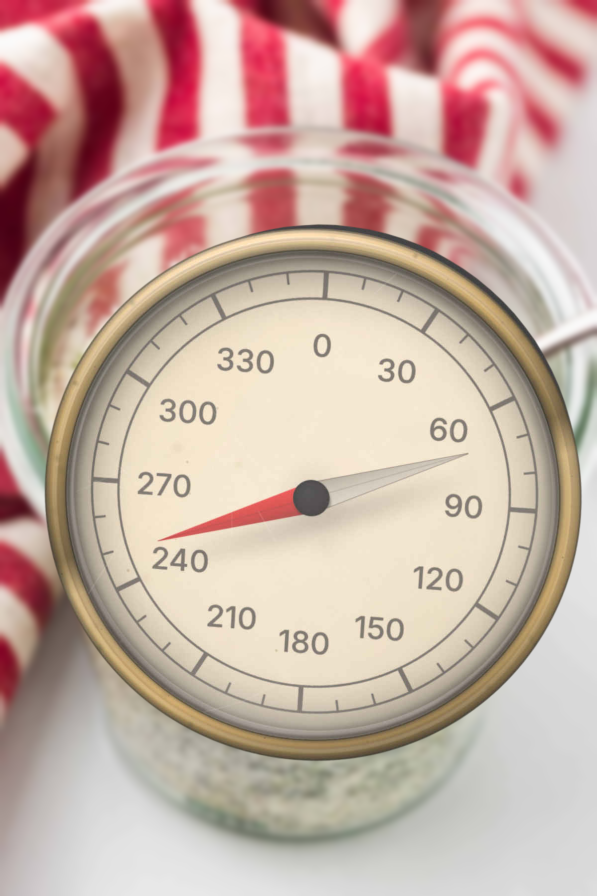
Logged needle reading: {"value": 250, "unit": "°"}
